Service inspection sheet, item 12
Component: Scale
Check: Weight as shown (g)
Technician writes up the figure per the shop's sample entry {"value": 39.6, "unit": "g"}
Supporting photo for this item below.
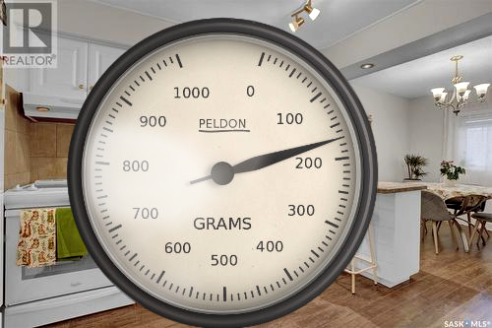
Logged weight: {"value": 170, "unit": "g"}
